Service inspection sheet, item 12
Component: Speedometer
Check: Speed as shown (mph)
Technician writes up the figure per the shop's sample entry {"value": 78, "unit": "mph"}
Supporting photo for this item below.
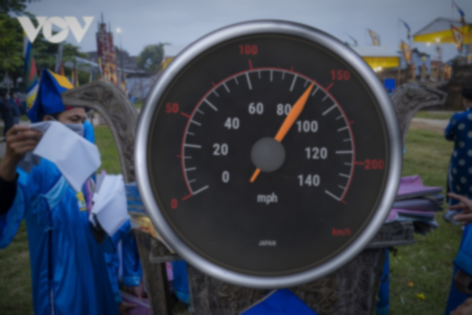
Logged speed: {"value": 87.5, "unit": "mph"}
